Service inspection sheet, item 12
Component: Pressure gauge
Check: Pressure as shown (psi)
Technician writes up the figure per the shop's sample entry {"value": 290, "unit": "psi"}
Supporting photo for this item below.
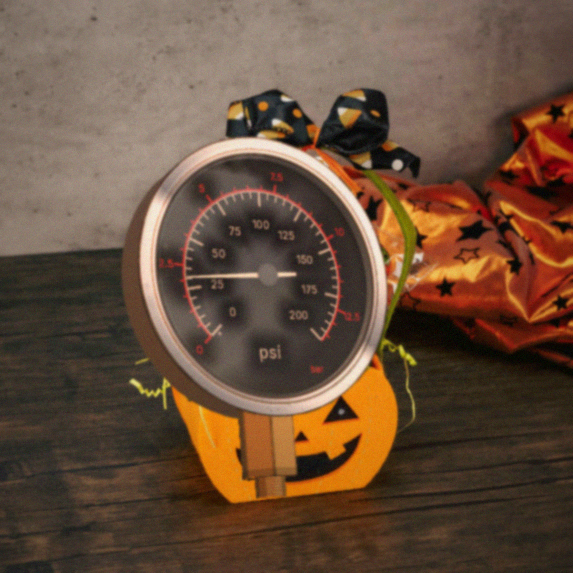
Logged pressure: {"value": 30, "unit": "psi"}
